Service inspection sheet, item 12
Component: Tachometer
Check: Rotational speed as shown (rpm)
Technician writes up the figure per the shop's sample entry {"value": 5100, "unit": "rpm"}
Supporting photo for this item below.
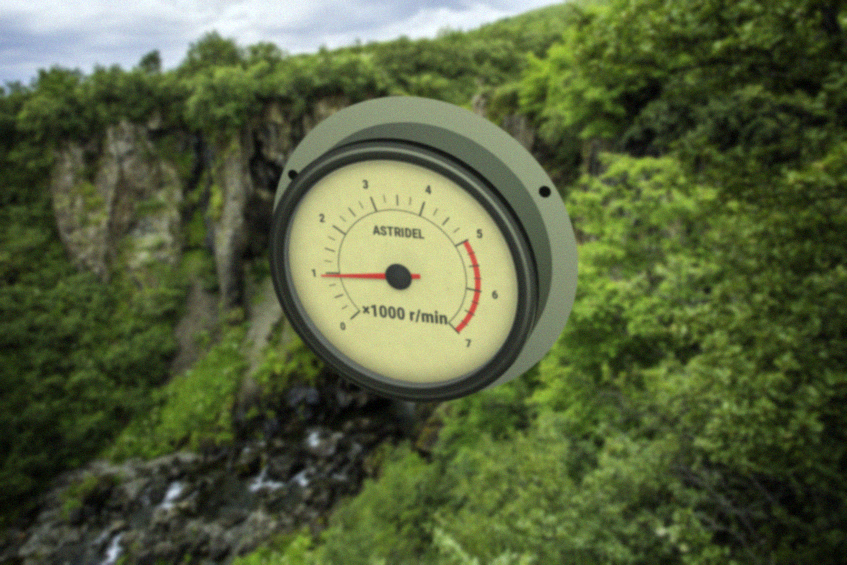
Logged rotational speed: {"value": 1000, "unit": "rpm"}
